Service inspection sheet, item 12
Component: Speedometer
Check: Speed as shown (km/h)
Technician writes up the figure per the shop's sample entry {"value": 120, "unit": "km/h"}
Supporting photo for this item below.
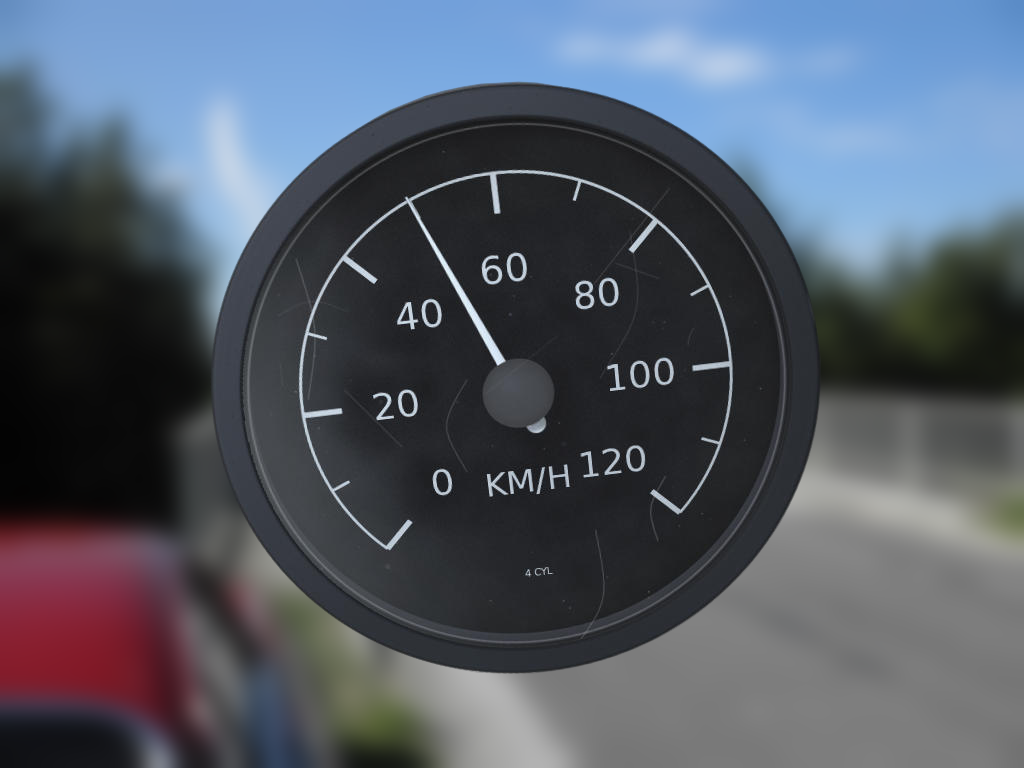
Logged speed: {"value": 50, "unit": "km/h"}
